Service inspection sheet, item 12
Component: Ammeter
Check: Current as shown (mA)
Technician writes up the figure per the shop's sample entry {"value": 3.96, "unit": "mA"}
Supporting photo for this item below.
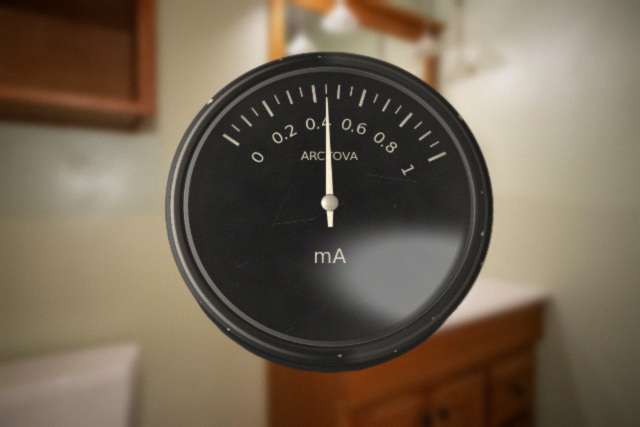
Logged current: {"value": 0.45, "unit": "mA"}
